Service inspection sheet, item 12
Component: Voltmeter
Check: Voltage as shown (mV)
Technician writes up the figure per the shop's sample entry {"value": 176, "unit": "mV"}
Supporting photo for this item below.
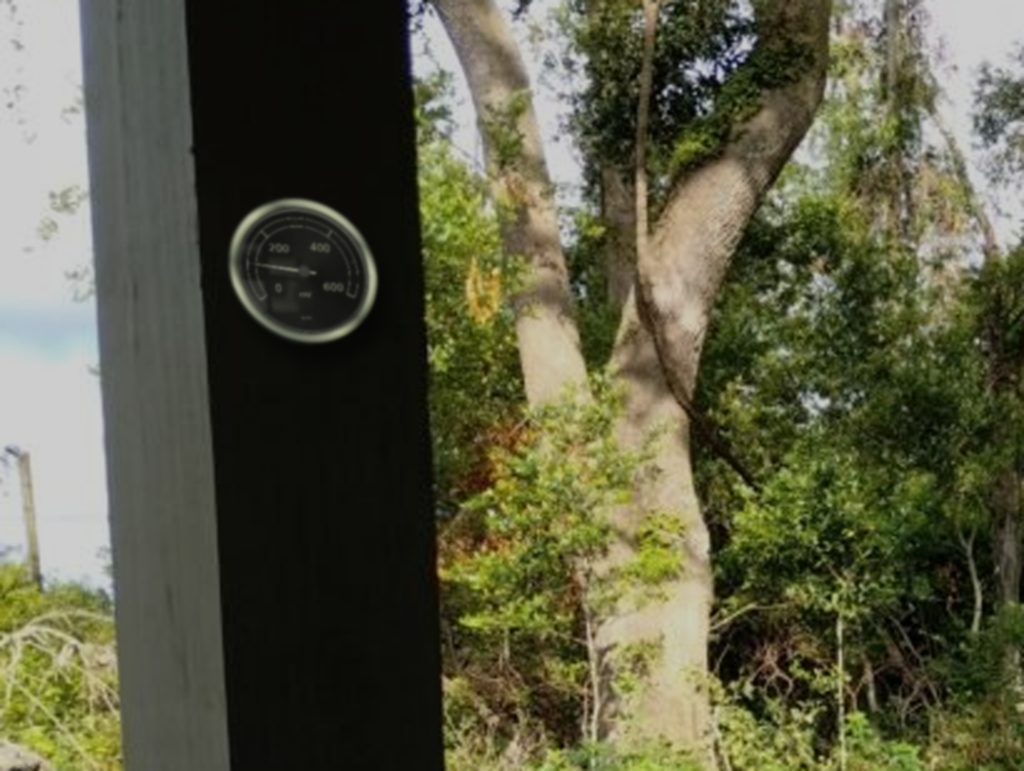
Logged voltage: {"value": 100, "unit": "mV"}
